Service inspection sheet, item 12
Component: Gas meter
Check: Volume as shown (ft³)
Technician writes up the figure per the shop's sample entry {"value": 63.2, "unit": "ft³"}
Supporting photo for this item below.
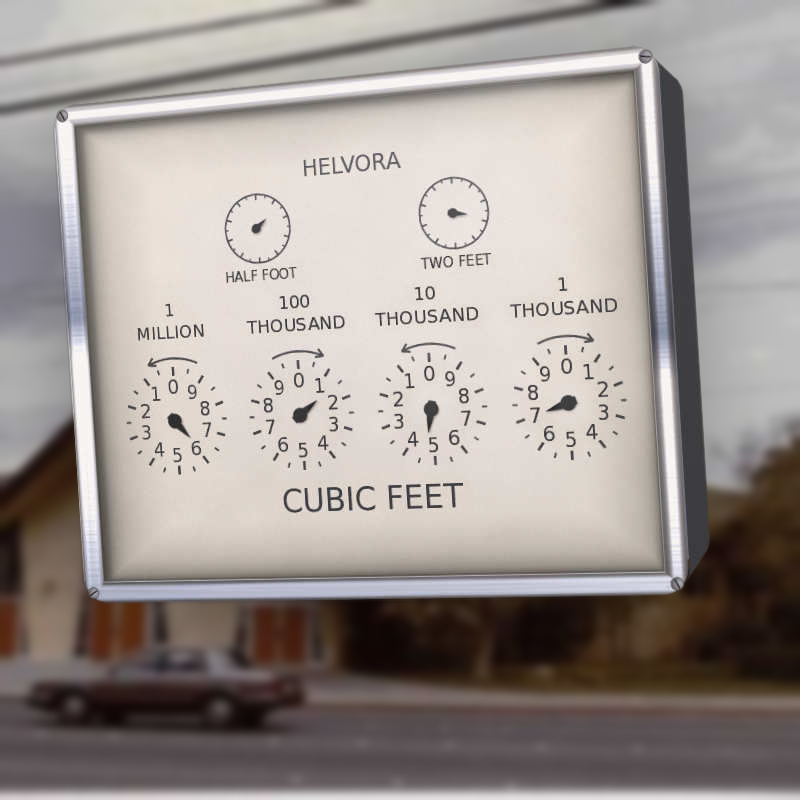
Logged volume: {"value": 614700, "unit": "ft³"}
